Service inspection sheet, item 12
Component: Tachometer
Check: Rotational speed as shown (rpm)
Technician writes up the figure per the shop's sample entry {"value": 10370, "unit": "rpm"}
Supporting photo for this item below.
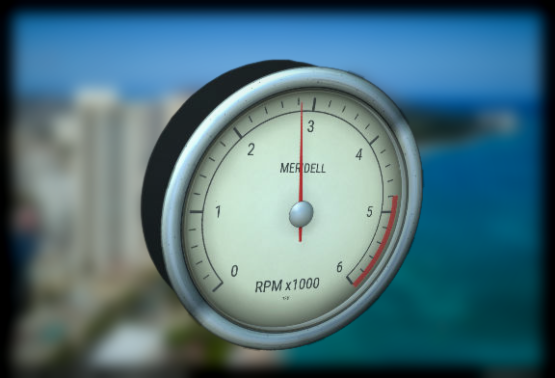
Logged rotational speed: {"value": 2800, "unit": "rpm"}
